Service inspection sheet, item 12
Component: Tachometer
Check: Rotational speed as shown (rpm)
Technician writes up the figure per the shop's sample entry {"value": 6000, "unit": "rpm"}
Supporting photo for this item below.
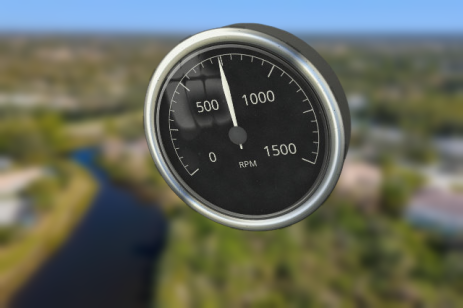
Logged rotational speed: {"value": 750, "unit": "rpm"}
